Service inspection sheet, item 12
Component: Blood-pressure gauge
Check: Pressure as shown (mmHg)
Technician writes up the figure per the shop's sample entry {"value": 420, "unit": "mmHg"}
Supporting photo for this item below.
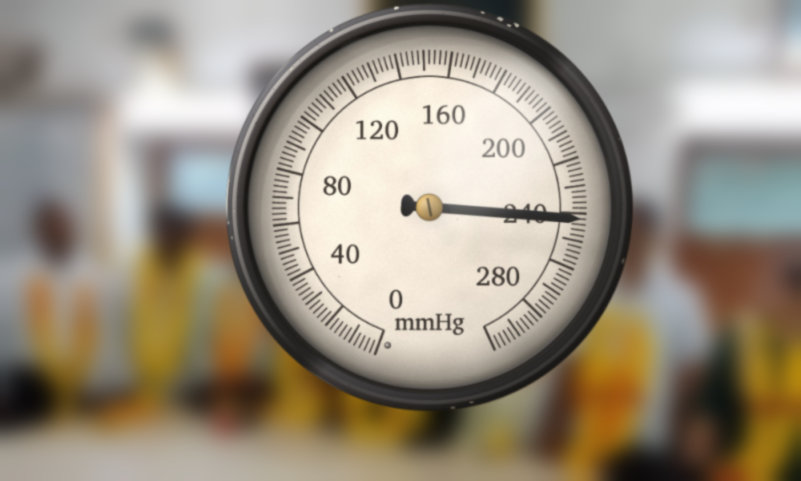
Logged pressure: {"value": 242, "unit": "mmHg"}
